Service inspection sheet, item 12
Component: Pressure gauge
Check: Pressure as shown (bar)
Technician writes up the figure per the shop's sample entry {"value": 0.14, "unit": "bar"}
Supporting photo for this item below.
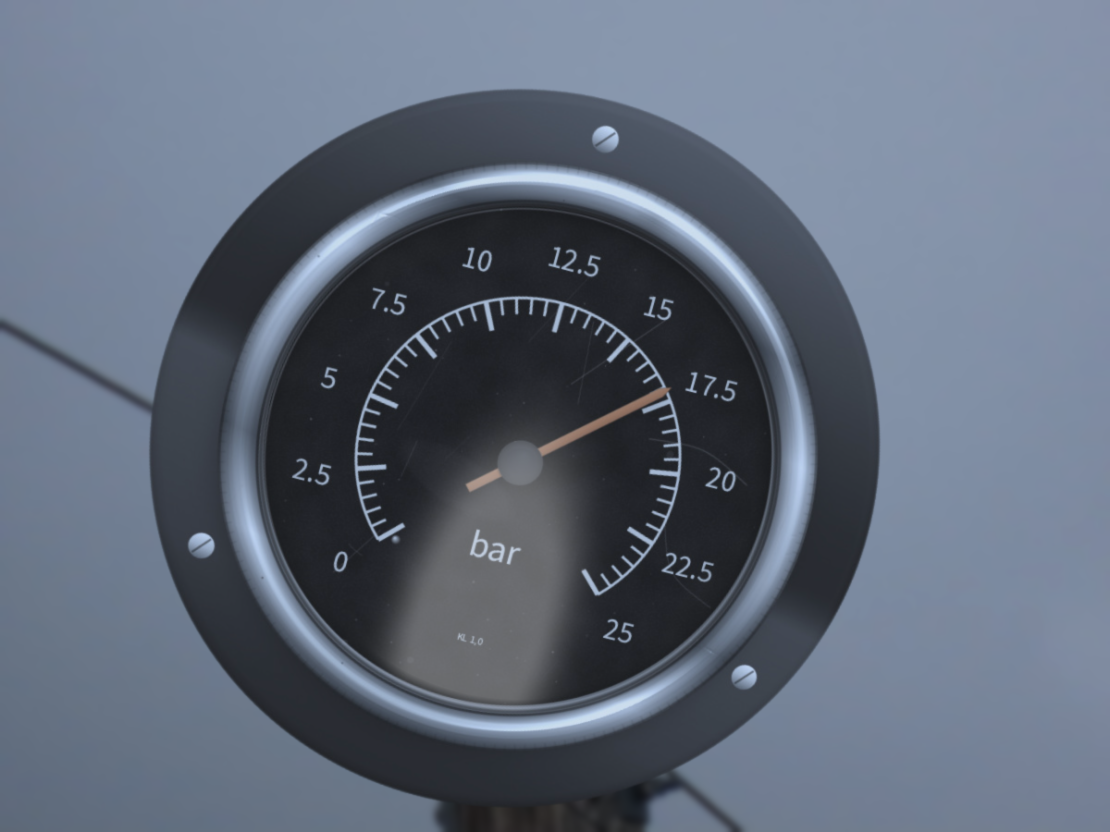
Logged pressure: {"value": 17, "unit": "bar"}
